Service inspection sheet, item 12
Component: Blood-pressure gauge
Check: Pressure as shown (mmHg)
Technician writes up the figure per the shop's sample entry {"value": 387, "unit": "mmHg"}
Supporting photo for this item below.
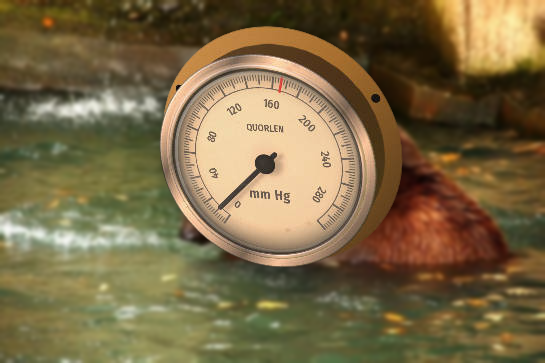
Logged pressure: {"value": 10, "unit": "mmHg"}
